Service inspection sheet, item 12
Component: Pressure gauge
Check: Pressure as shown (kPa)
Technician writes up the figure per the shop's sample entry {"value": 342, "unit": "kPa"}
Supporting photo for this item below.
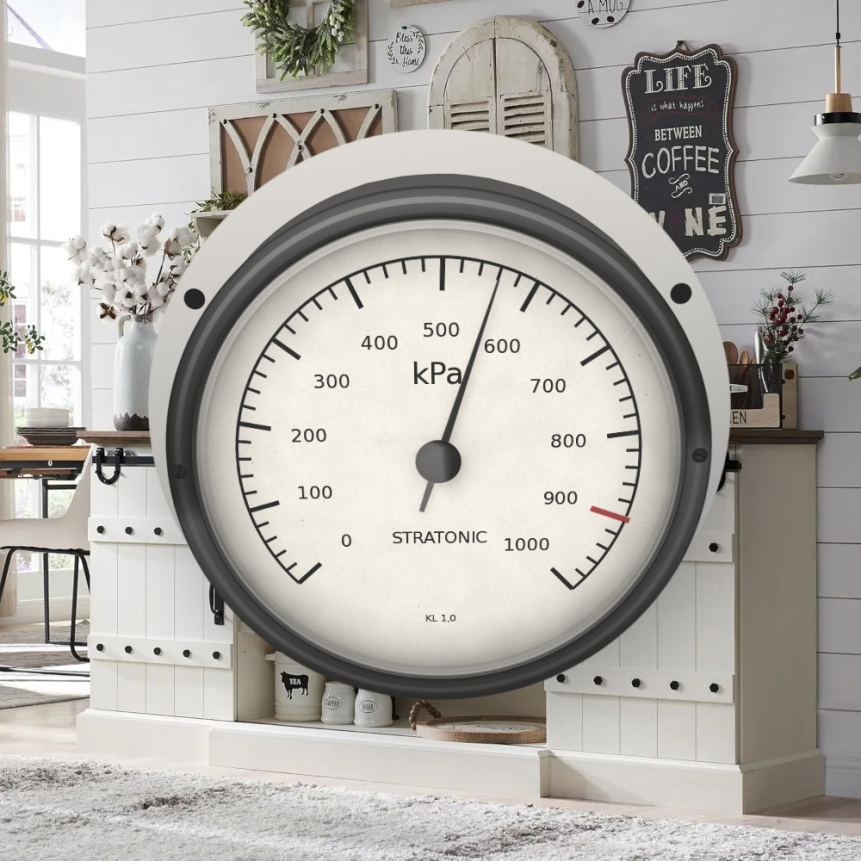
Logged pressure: {"value": 560, "unit": "kPa"}
